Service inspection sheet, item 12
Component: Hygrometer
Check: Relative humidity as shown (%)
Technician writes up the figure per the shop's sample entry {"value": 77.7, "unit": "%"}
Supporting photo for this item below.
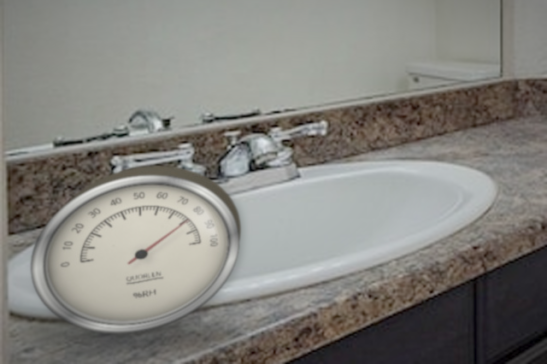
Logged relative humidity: {"value": 80, "unit": "%"}
